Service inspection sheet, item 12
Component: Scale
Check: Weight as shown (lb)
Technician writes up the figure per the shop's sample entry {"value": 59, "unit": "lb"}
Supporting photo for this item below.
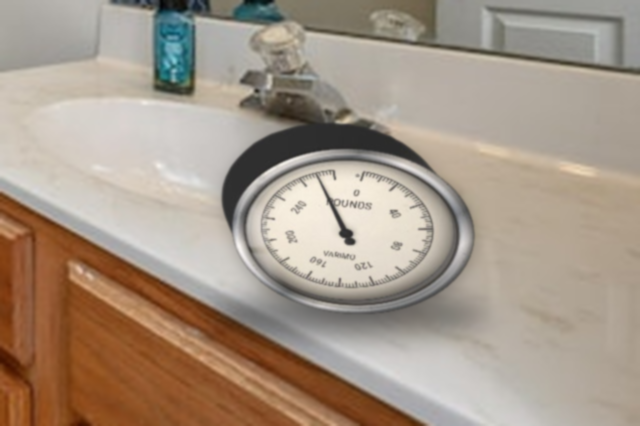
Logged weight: {"value": 270, "unit": "lb"}
